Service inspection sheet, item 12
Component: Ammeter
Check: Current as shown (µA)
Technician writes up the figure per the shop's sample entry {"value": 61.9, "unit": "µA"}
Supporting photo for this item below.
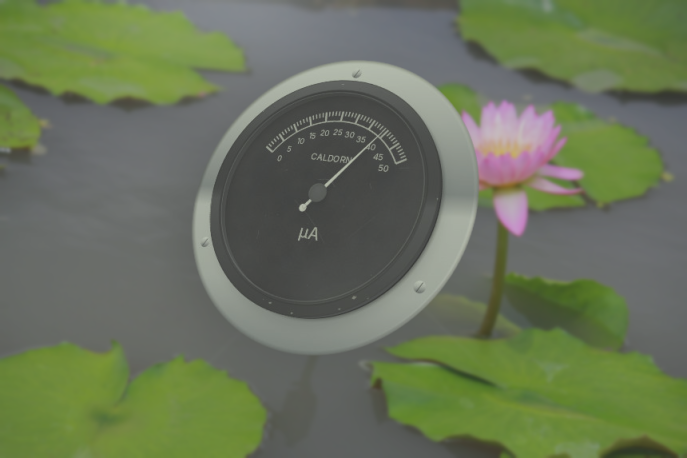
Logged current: {"value": 40, "unit": "µA"}
